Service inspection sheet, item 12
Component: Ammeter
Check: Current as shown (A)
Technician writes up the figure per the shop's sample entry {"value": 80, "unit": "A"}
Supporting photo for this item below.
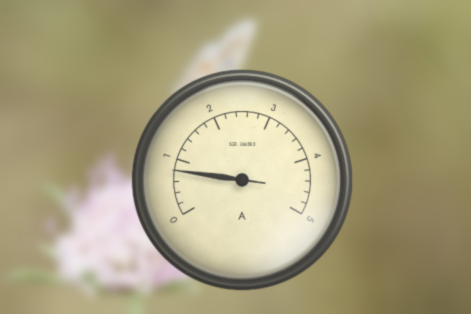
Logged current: {"value": 0.8, "unit": "A"}
